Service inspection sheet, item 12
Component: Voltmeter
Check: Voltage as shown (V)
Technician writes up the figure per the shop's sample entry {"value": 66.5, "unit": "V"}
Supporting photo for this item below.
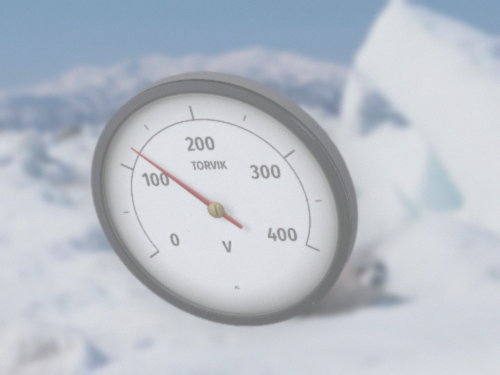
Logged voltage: {"value": 125, "unit": "V"}
